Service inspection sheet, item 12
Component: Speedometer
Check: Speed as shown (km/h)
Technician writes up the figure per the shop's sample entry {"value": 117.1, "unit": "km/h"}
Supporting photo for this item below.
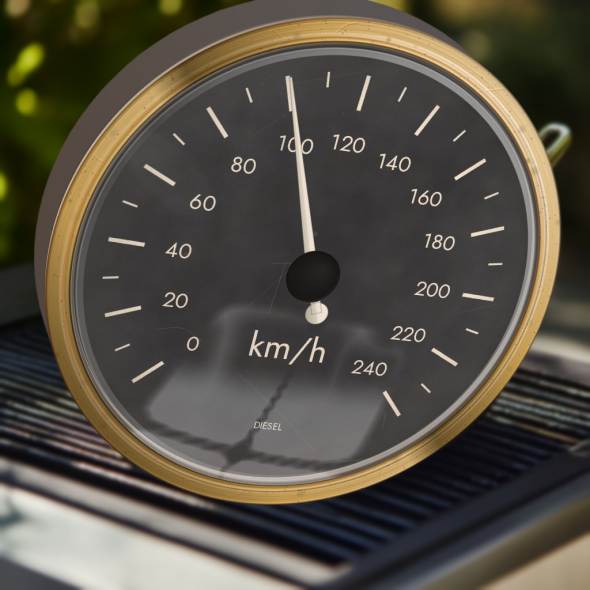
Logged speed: {"value": 100, "unit": "km/h"}
